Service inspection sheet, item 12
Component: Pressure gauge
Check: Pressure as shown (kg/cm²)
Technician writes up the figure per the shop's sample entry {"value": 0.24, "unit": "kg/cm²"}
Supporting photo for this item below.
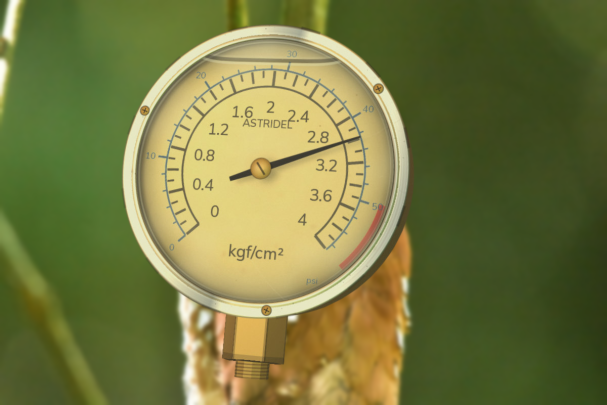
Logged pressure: {"value": 3, "unit": "kg/cm²"}
